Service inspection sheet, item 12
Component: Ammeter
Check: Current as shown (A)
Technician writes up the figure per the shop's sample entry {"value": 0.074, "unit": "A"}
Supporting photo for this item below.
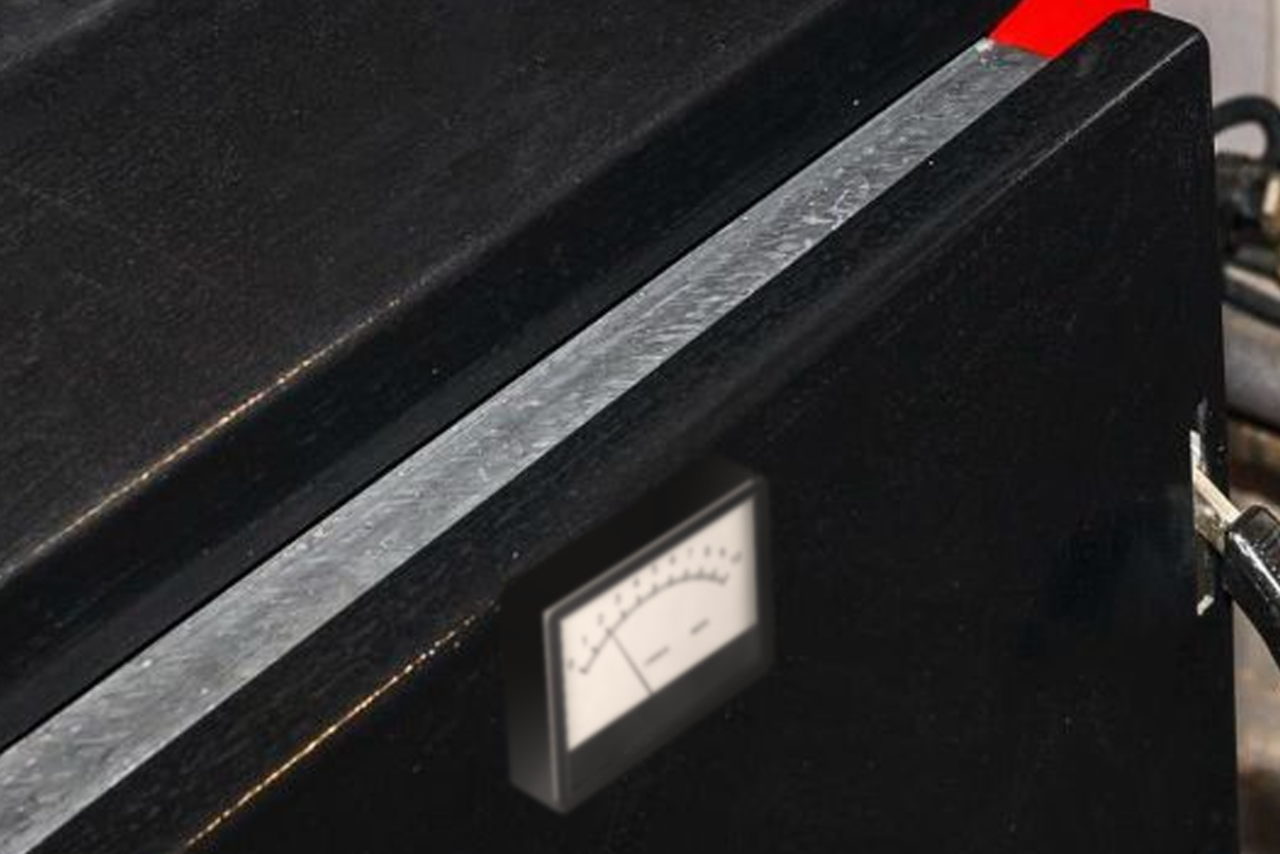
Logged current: {"value": 2, "unit": "A"}
